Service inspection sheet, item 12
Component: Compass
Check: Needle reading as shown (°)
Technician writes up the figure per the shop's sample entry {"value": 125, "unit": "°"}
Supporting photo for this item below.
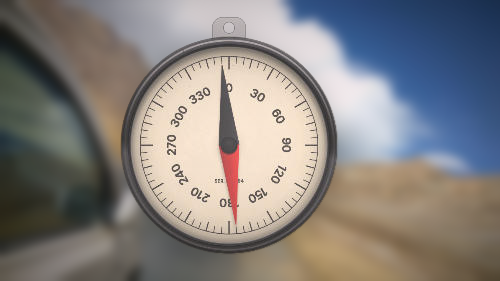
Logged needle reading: {"value": 175, "unit": "°"}
